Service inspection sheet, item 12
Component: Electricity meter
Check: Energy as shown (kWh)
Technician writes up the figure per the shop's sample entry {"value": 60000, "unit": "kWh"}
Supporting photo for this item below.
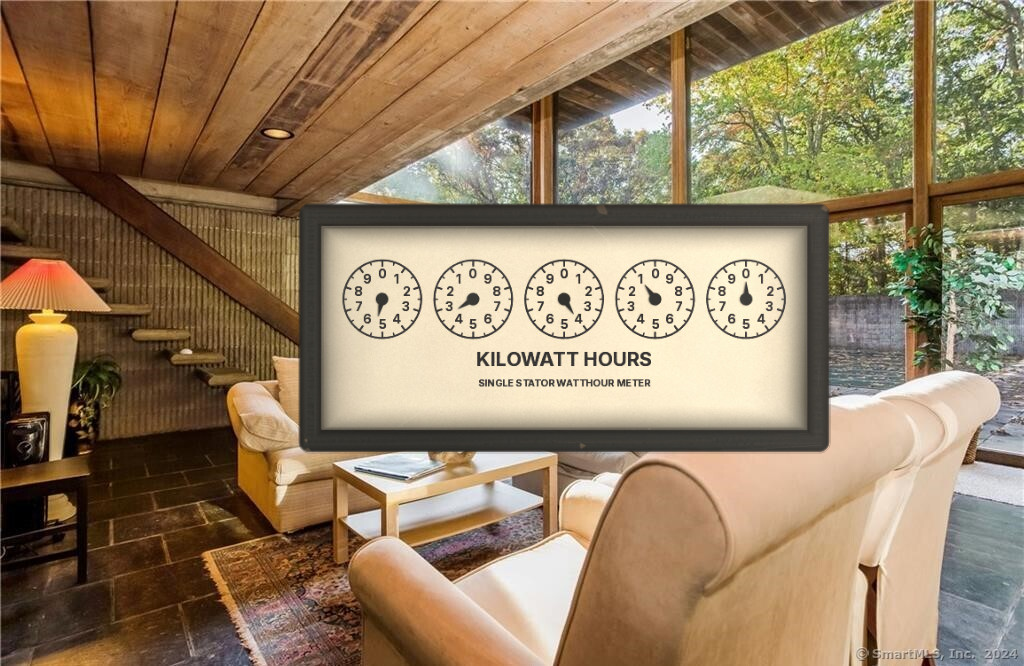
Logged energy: {"value": 53410, "unit": "kWh"}
